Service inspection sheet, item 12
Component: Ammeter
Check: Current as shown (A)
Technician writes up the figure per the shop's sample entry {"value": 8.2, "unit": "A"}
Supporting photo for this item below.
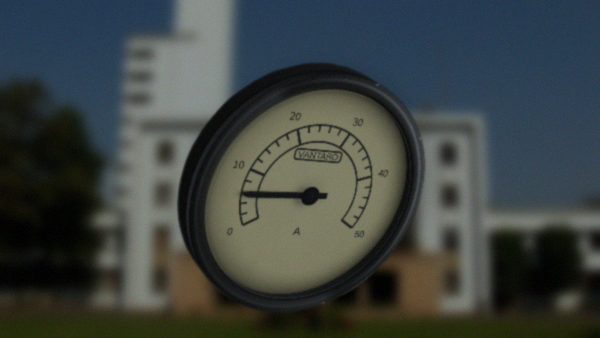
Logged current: {"value": 6, "unit": "A"}
